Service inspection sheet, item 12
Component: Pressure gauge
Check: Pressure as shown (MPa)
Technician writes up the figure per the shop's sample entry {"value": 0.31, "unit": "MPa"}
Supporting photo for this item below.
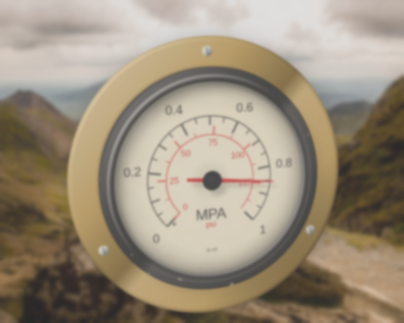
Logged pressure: {"value": 0.85, "unit": "MPa"}
